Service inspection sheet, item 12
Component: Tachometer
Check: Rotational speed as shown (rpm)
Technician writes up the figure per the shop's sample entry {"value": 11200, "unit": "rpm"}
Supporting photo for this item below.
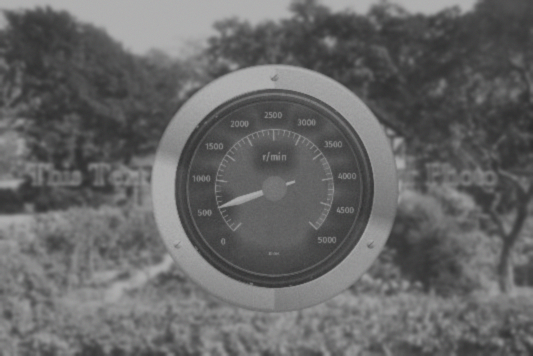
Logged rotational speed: {"value": 500, "unit": "rpm"}
